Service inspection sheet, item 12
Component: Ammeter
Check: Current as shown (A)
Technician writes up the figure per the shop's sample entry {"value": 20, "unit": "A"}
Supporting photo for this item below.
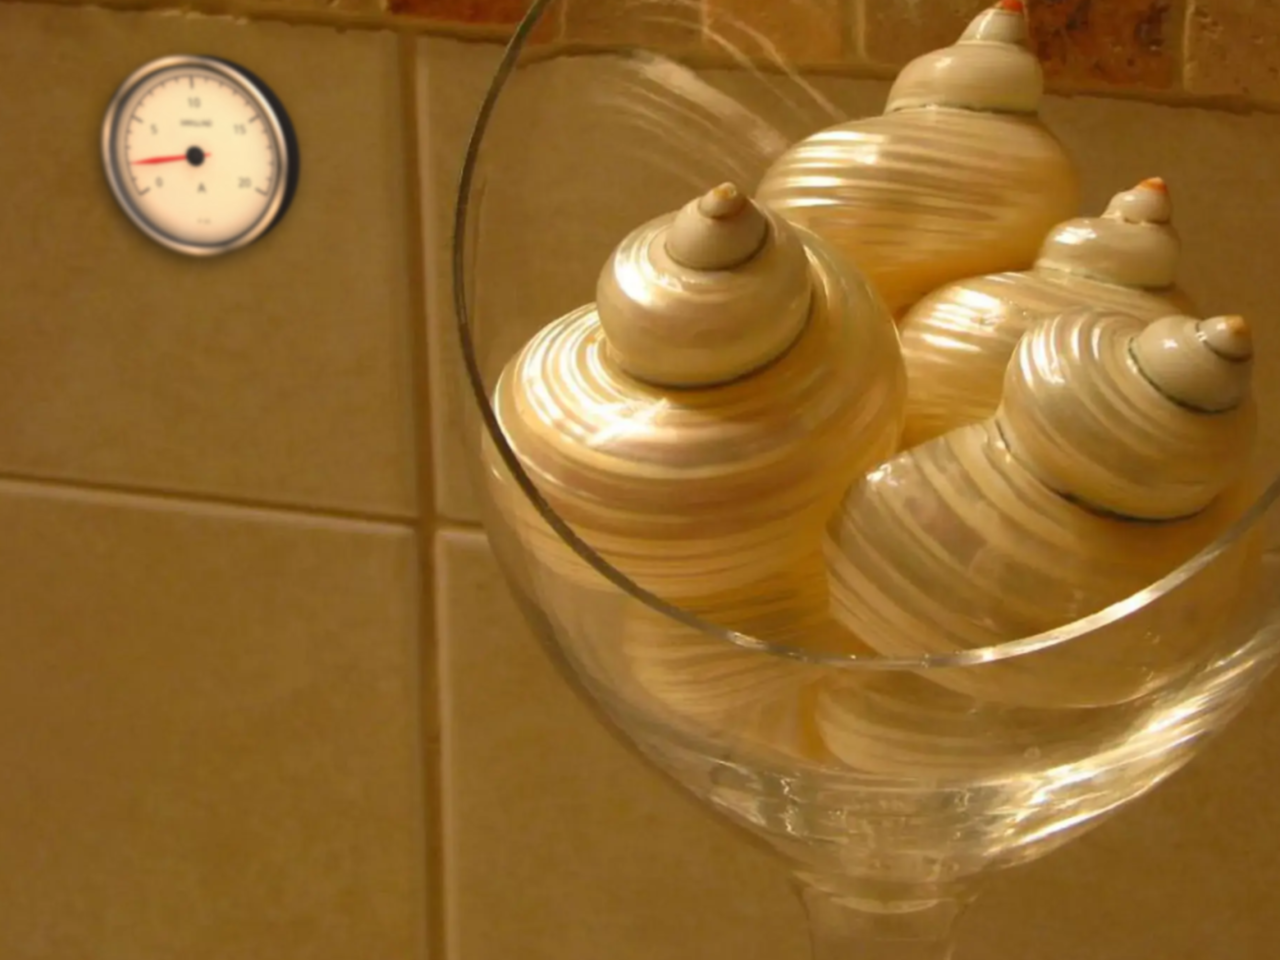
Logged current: {"value": 2, "unit": "A"}
